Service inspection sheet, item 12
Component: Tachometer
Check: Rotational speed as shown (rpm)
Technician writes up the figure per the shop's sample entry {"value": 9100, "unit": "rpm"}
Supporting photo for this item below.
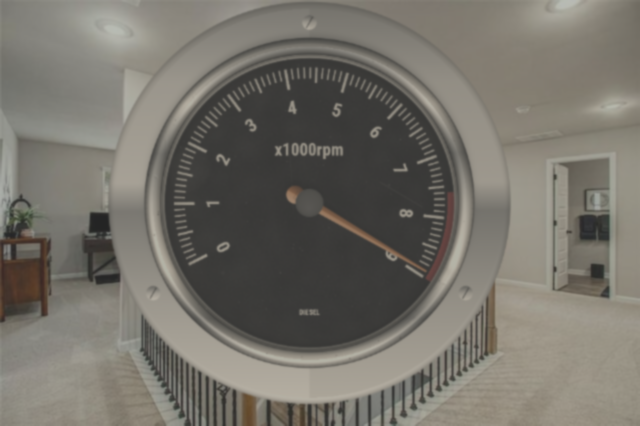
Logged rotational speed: {"value": 8900, "unit": "rpm"}
